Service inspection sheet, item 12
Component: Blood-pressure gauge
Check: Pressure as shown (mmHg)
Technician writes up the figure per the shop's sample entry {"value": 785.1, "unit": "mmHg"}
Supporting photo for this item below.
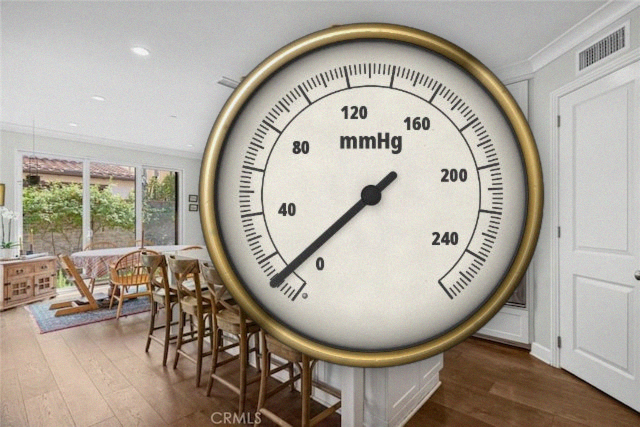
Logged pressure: {"value": 10, "unit": "mmHg"}
